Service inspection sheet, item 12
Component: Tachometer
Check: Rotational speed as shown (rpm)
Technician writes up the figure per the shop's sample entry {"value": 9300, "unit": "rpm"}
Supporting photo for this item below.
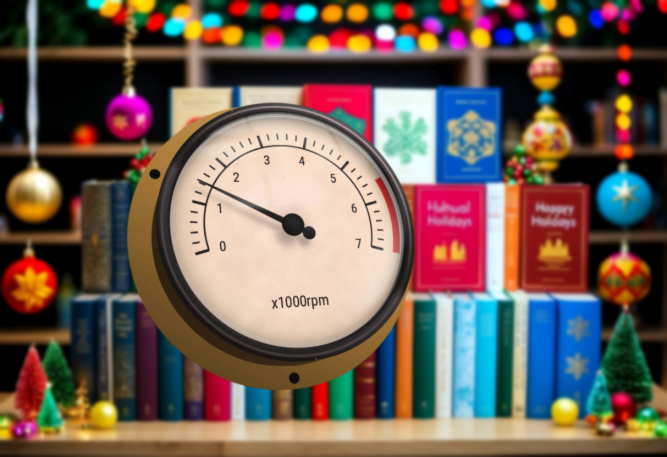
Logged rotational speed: {"value": 1400, "unit": "rpm"}
